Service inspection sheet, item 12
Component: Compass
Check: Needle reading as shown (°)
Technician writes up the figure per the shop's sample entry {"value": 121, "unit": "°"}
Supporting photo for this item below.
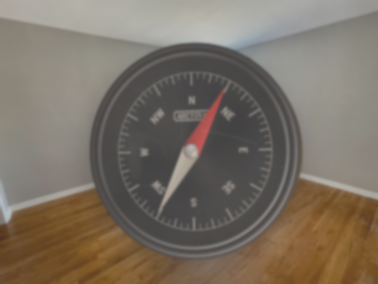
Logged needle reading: {"value": 30, "unit": "°"}
